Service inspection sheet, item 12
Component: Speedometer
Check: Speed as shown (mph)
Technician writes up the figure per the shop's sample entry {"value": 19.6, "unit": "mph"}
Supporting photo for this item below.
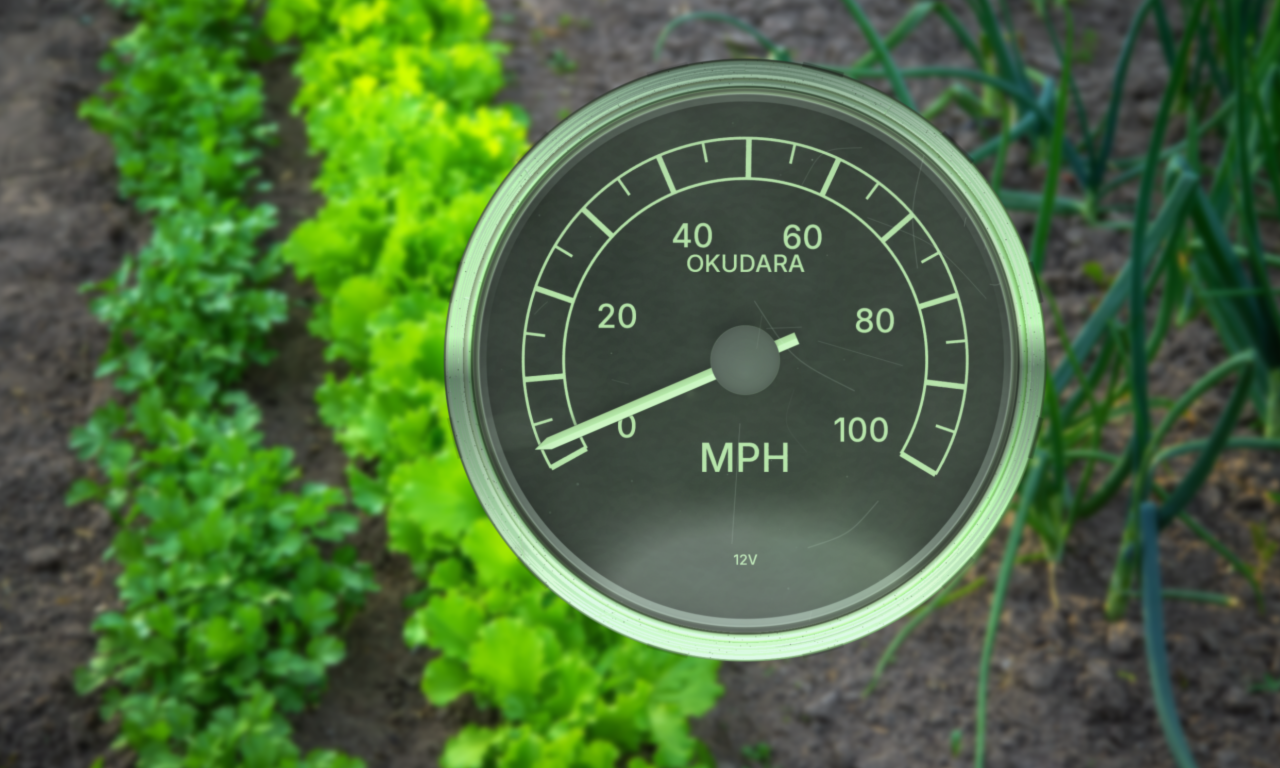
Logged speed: {"value": 2.5, "unit": "mph"}
